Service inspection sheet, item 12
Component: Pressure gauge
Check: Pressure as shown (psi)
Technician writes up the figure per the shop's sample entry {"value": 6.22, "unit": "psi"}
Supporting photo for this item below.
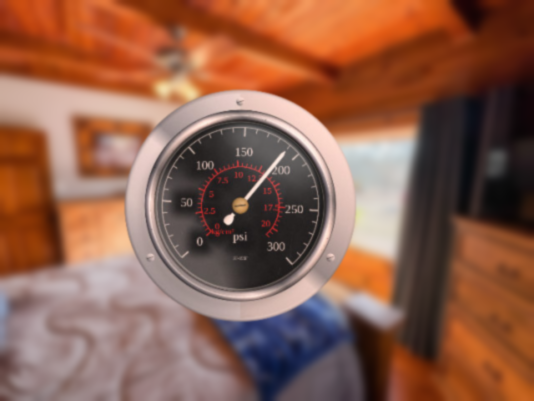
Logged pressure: {"value": 190, "unit": "psi"}
